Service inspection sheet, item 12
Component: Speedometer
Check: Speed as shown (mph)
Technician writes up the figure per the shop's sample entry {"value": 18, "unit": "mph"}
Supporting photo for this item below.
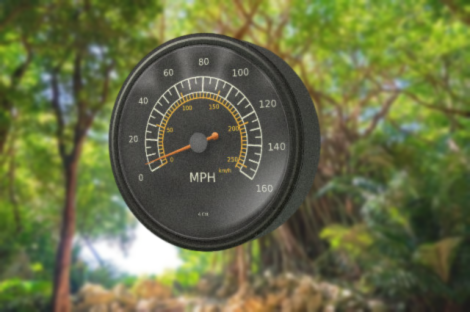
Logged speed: {"value": 5, "unit": "mph"}
